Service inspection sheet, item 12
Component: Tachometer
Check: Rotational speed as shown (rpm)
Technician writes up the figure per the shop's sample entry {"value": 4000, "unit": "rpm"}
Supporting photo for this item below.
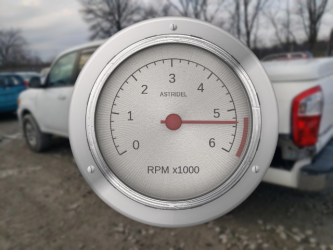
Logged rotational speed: {"value": 5300, "unit": "rpm"}
